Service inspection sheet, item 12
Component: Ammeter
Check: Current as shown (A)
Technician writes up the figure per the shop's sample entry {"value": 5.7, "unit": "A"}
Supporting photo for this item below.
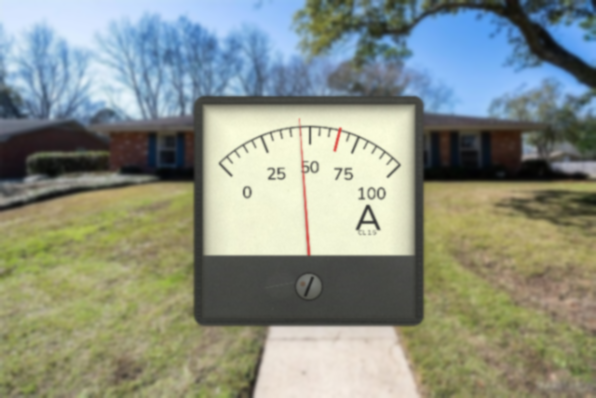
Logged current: {"value": 45, "unit": "A"}
